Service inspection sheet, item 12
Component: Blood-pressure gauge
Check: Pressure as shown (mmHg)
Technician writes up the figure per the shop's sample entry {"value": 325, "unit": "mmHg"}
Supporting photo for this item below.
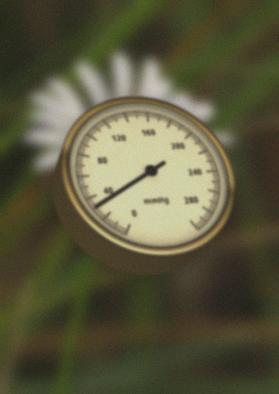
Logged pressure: {"value": 30, "unit": "mmHg"}
